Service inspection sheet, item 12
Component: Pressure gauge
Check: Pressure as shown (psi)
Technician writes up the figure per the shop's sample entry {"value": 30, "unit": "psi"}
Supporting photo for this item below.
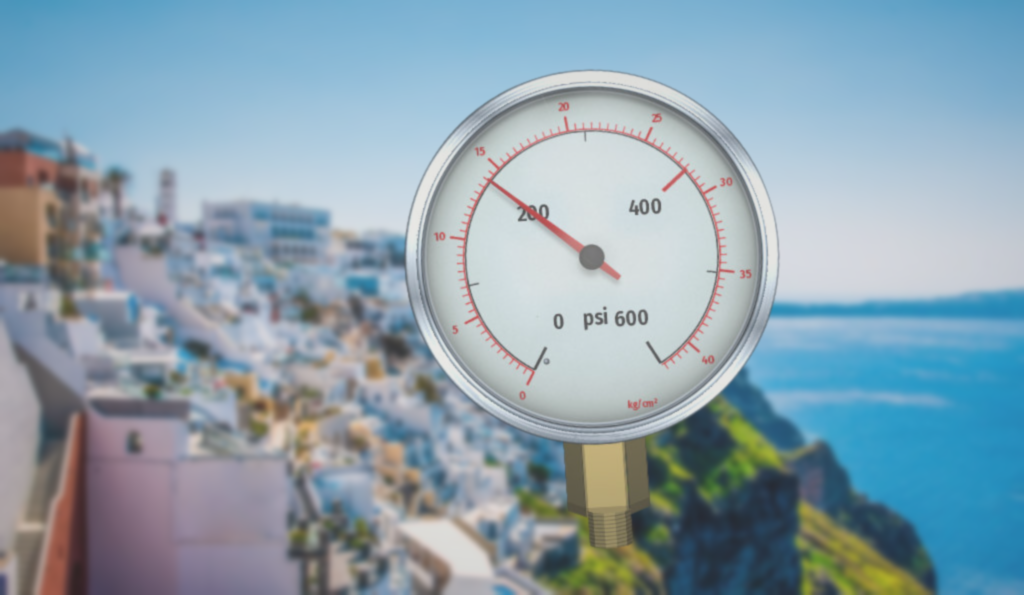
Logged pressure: {"value": 200, "unit": "psi"}
